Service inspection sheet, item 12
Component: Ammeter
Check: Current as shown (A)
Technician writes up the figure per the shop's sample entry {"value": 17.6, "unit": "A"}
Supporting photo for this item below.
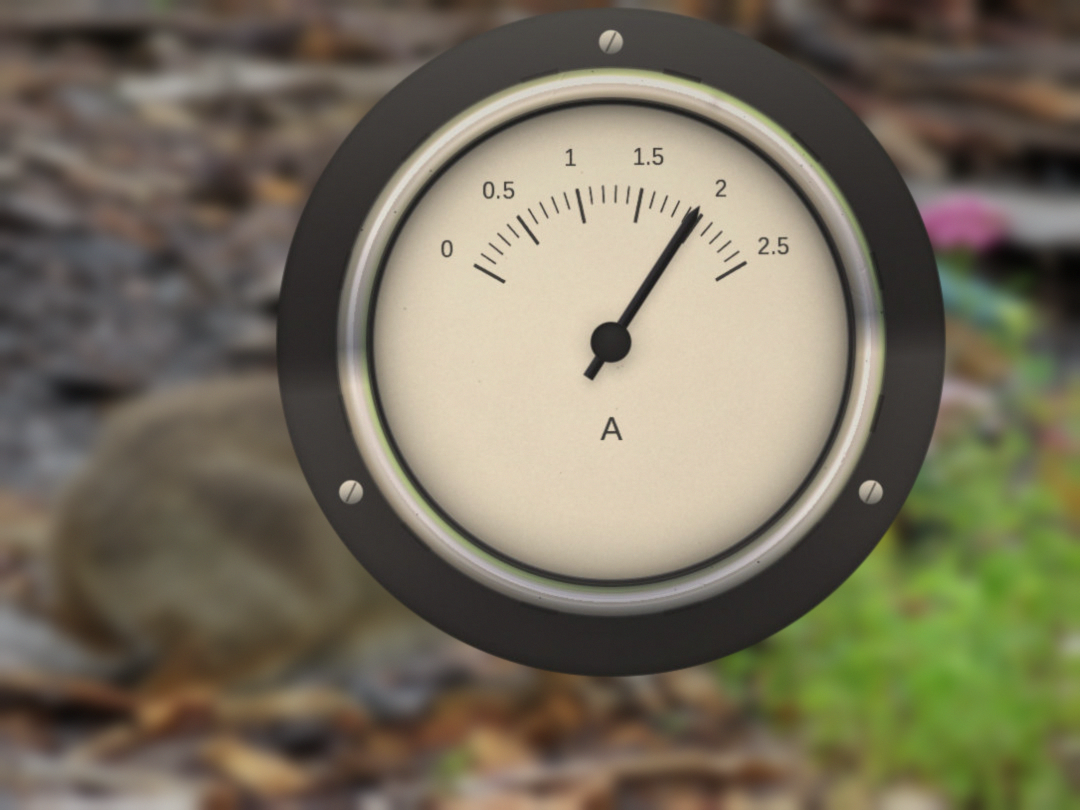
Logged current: {"value": 1.95, "unit": "A"}
